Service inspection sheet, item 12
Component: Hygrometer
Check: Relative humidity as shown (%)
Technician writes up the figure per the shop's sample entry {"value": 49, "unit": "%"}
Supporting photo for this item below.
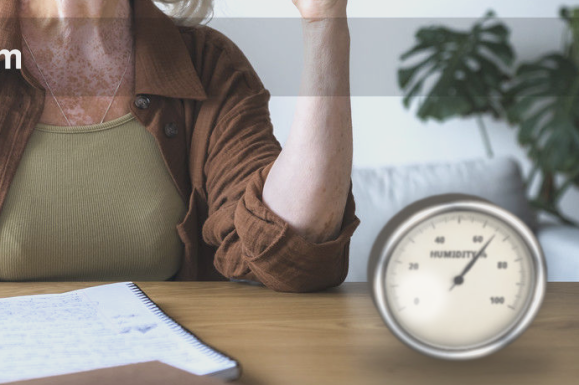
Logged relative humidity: {"value": 65, "unit": "%"}
